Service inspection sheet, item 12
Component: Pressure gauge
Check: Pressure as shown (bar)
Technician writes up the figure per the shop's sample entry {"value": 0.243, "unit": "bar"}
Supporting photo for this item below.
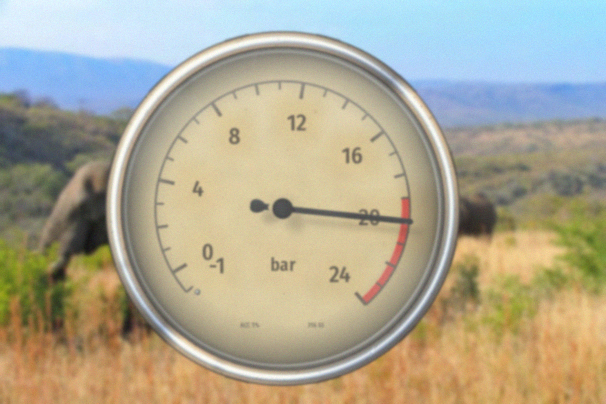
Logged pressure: {"value": 20, "unit": "bar"}
